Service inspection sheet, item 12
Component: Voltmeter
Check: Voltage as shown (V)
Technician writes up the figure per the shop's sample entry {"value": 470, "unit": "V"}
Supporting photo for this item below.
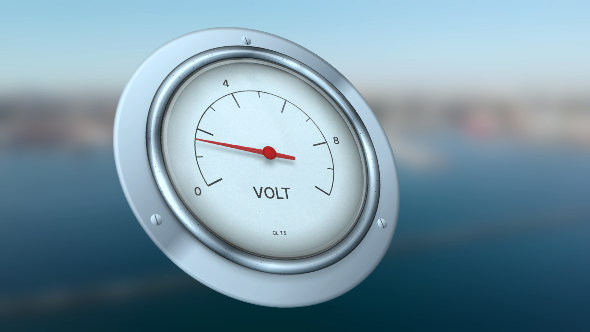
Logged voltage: {"value": 1.5, "unit": "V"}
